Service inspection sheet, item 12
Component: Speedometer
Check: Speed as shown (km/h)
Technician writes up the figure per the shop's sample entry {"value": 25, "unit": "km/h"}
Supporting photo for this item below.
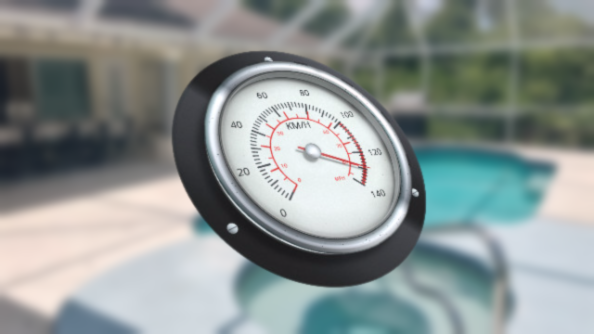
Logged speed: {"value": 130, "unit": "km/h"}
